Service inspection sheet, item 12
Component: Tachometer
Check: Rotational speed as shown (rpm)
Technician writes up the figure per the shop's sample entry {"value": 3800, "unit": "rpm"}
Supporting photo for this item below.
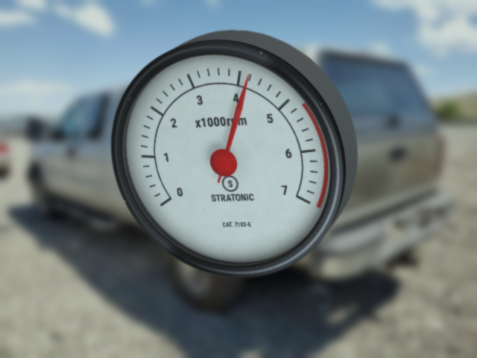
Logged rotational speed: {"value": 4200, "unit": "rpm"}
